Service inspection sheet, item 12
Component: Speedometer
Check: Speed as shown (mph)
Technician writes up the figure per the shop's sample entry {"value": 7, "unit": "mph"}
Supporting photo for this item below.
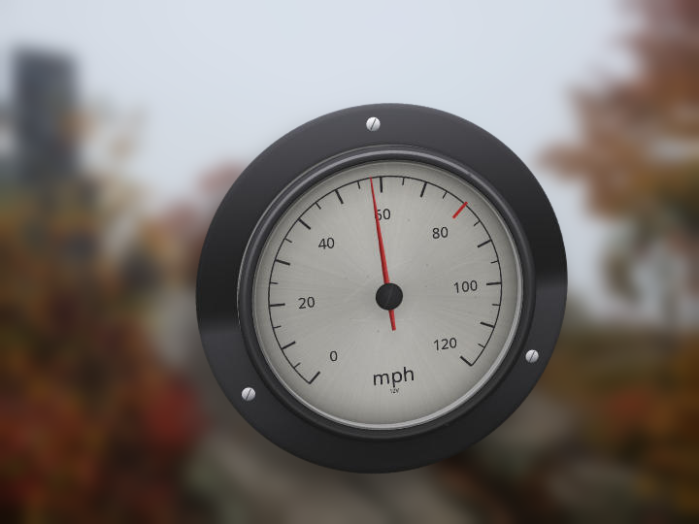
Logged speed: {"value": 57.5, "unit": "mph"}
